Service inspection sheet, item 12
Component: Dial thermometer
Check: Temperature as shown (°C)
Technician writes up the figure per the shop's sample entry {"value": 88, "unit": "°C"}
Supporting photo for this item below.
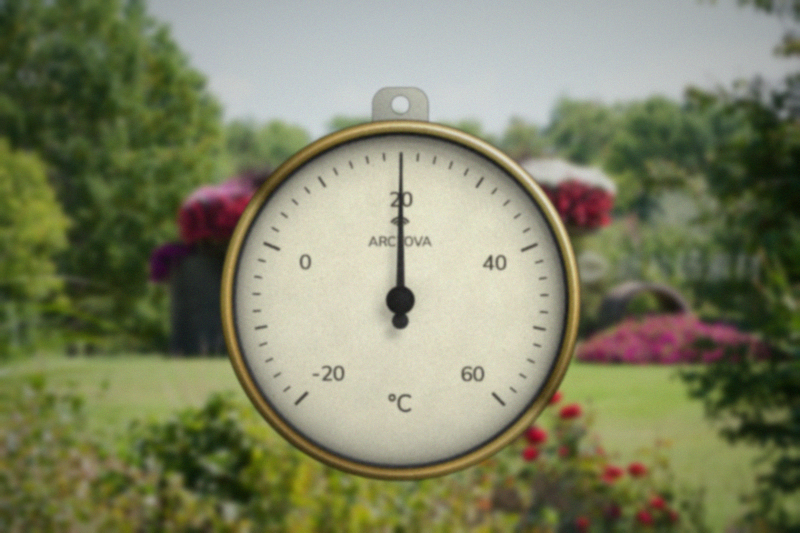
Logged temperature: {"value": 20, "unit": "°C"}
